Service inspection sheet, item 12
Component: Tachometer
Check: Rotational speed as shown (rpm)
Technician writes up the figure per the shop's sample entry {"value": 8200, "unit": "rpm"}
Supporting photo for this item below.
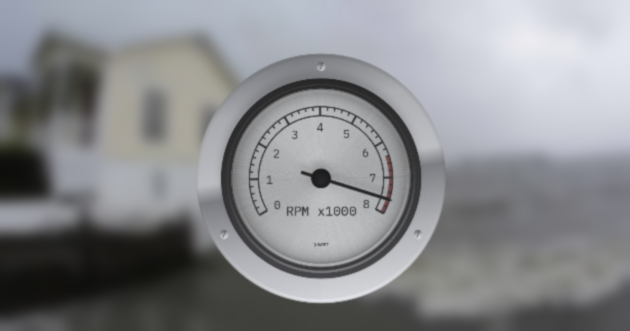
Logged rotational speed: {"value": 7600, "unit": "rpm"}
